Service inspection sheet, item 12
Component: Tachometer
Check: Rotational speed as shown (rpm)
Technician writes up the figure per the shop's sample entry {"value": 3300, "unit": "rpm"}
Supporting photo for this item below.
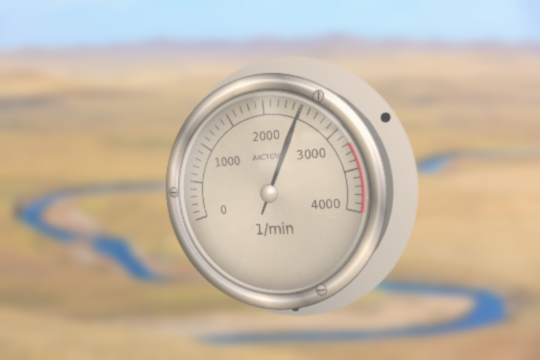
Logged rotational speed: {"value": 2500, "unit": "rpm"}
